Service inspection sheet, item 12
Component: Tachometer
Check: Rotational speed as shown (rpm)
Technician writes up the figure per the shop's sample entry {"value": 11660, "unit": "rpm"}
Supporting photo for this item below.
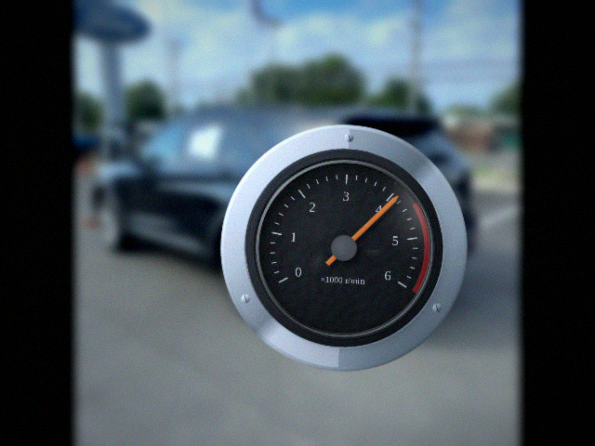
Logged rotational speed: {"value": 4100, "unit": "rpm"}
